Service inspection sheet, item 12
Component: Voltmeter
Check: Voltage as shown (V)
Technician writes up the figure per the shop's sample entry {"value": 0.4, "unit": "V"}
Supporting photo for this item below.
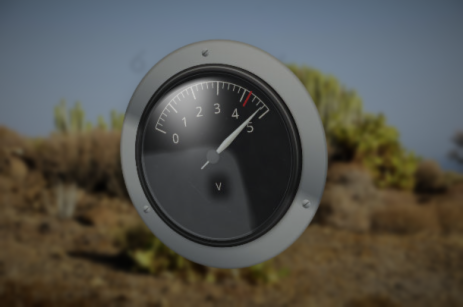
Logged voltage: {"value": 4.8, "unit": "V"}
